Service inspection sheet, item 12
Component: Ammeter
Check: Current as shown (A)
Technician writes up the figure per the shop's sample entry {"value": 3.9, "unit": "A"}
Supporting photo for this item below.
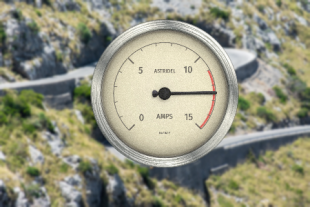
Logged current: {"value": 12.5, "unit": "A"}
